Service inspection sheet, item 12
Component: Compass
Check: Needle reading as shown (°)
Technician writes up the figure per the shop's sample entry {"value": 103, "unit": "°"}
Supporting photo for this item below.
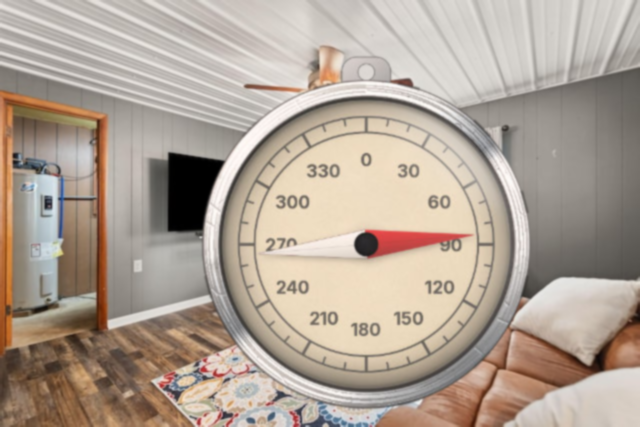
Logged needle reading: {"value": 85, "unit": "°"}
